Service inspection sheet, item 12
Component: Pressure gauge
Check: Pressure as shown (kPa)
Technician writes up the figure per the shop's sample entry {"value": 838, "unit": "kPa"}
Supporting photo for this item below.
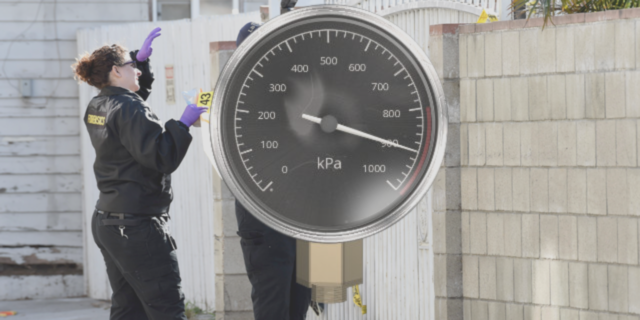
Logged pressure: {"value": 900, "unit": "kPa"}
